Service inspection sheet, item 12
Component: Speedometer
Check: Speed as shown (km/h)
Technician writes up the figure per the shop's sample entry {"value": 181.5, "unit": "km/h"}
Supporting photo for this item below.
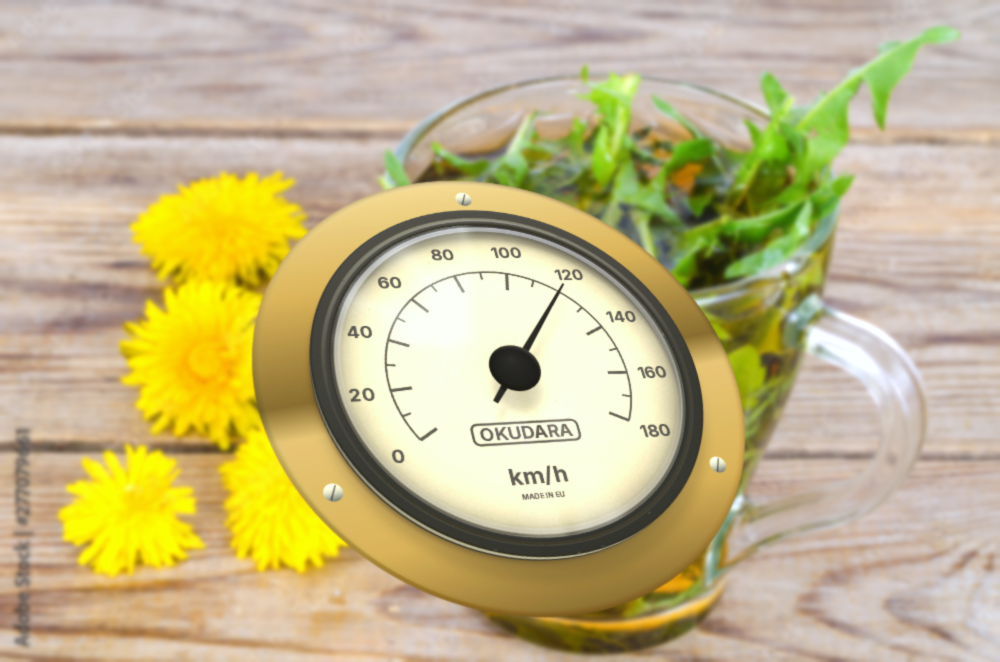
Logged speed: {"value": 120, "unit": "km/h"}
